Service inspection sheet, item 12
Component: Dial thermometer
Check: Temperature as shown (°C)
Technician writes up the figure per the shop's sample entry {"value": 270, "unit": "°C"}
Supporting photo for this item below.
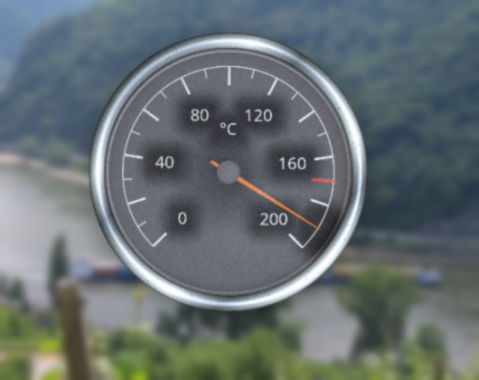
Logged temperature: {"value": 190, "unit": "°C"}
